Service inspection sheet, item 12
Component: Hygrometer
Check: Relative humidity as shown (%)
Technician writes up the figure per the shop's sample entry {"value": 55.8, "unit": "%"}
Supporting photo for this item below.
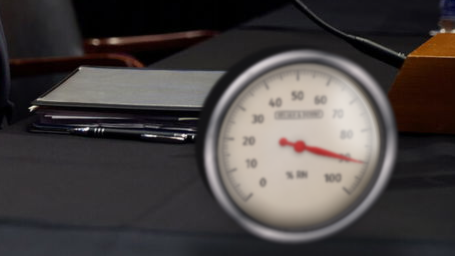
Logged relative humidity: {"value": 90, "unit": "%"}
